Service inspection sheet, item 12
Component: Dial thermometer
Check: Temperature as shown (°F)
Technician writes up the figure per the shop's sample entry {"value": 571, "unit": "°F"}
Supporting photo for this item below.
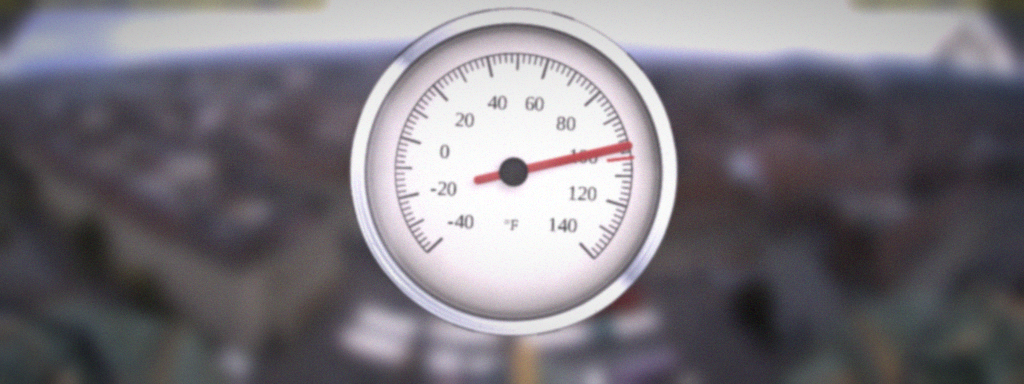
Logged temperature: {"value": 100, "unit": "°F"}
